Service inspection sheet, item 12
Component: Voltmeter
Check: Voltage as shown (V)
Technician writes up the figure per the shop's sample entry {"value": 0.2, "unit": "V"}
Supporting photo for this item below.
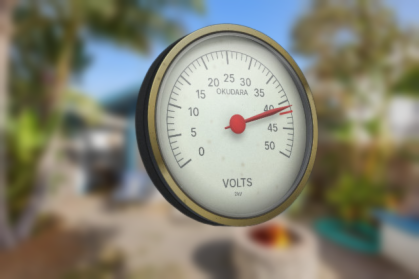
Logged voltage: {"value": 41, "unit": "V"}
